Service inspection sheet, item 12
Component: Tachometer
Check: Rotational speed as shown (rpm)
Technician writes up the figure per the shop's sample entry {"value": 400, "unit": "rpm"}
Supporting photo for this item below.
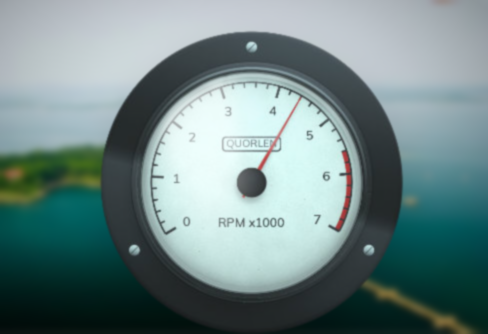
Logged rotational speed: {"value": 4400, "unit": "rpm"}
